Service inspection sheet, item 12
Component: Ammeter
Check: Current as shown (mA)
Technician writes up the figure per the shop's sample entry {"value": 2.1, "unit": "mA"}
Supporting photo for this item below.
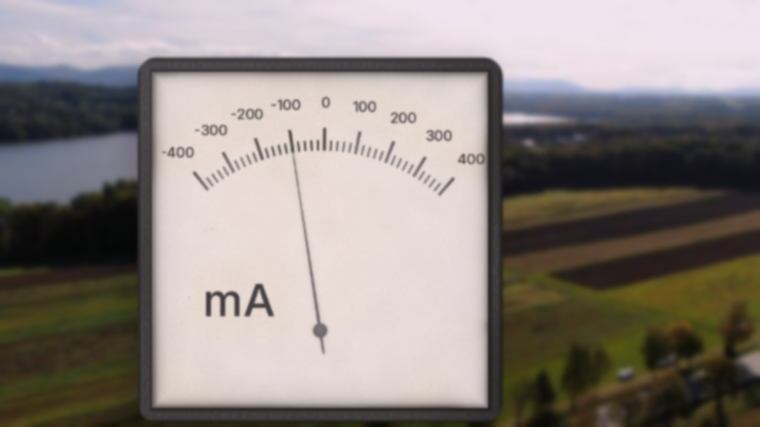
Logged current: {"value": -100, "unit": "mA"}
